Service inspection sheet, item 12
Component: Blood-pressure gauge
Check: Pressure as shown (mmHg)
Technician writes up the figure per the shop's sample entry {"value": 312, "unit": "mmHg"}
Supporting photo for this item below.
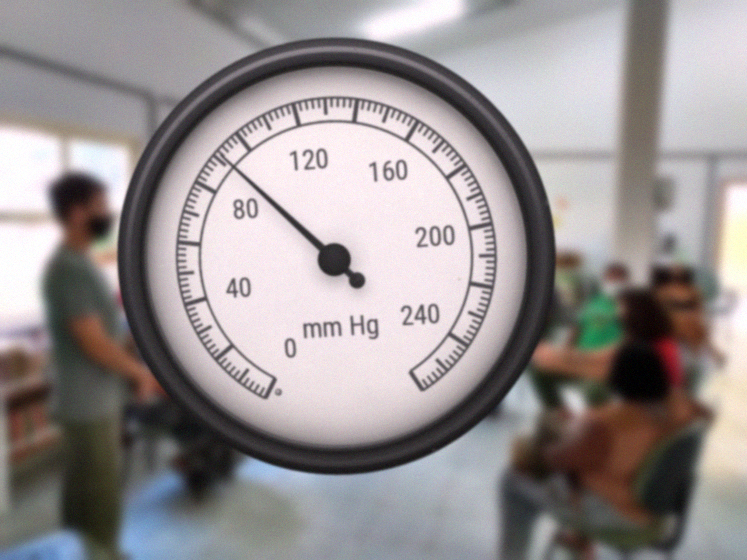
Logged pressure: {"value": 92, "unit": "mmHg"}
